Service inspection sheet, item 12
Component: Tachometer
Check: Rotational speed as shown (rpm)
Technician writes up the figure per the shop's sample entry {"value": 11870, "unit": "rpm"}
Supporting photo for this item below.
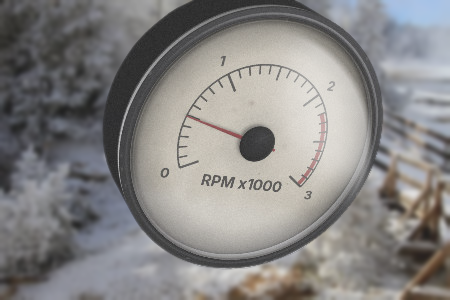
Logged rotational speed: {"value": 500, "unit": "rpm"}
